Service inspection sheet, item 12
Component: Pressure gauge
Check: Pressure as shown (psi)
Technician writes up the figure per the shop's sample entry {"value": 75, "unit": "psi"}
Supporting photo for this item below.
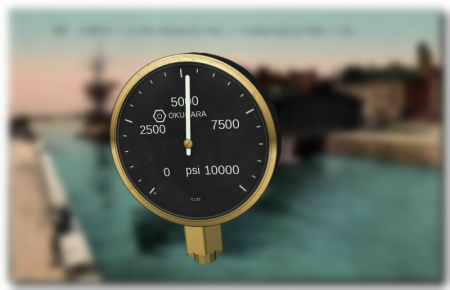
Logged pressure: {"value": 5250, "unit": "psi"}
